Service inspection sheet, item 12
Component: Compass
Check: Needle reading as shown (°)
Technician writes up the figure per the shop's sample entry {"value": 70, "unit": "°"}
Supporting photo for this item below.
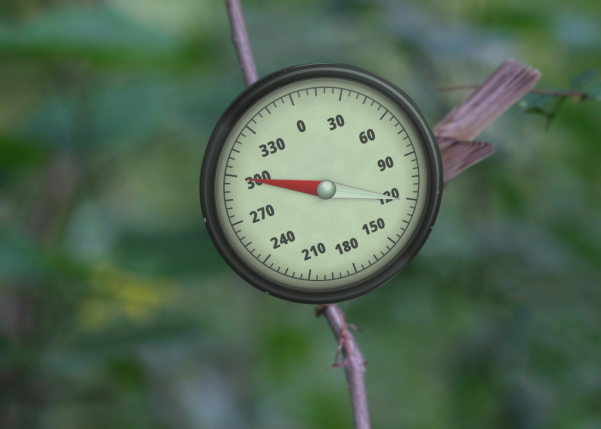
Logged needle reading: {"value": 300, "unit": "°"}
